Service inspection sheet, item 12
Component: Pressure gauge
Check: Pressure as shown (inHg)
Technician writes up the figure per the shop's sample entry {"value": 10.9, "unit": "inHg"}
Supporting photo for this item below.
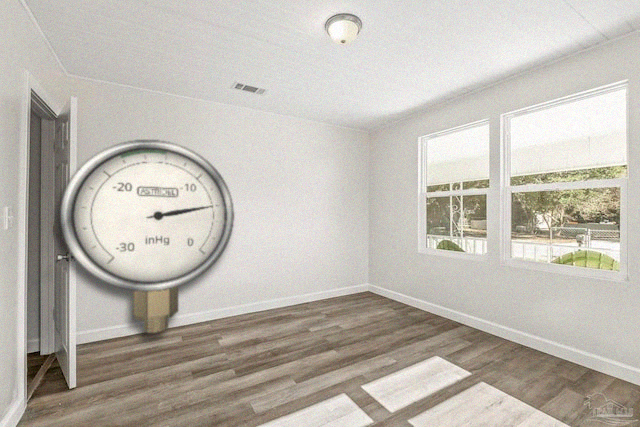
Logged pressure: {"value": -6, "unit": "inHg"}
